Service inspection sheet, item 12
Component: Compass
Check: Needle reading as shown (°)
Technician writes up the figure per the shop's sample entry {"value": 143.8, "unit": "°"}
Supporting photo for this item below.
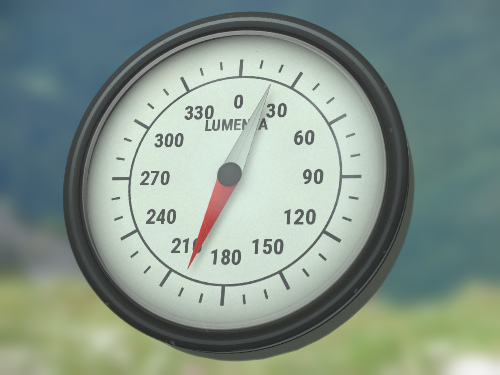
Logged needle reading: {"value": 200, "unit": "°"}
